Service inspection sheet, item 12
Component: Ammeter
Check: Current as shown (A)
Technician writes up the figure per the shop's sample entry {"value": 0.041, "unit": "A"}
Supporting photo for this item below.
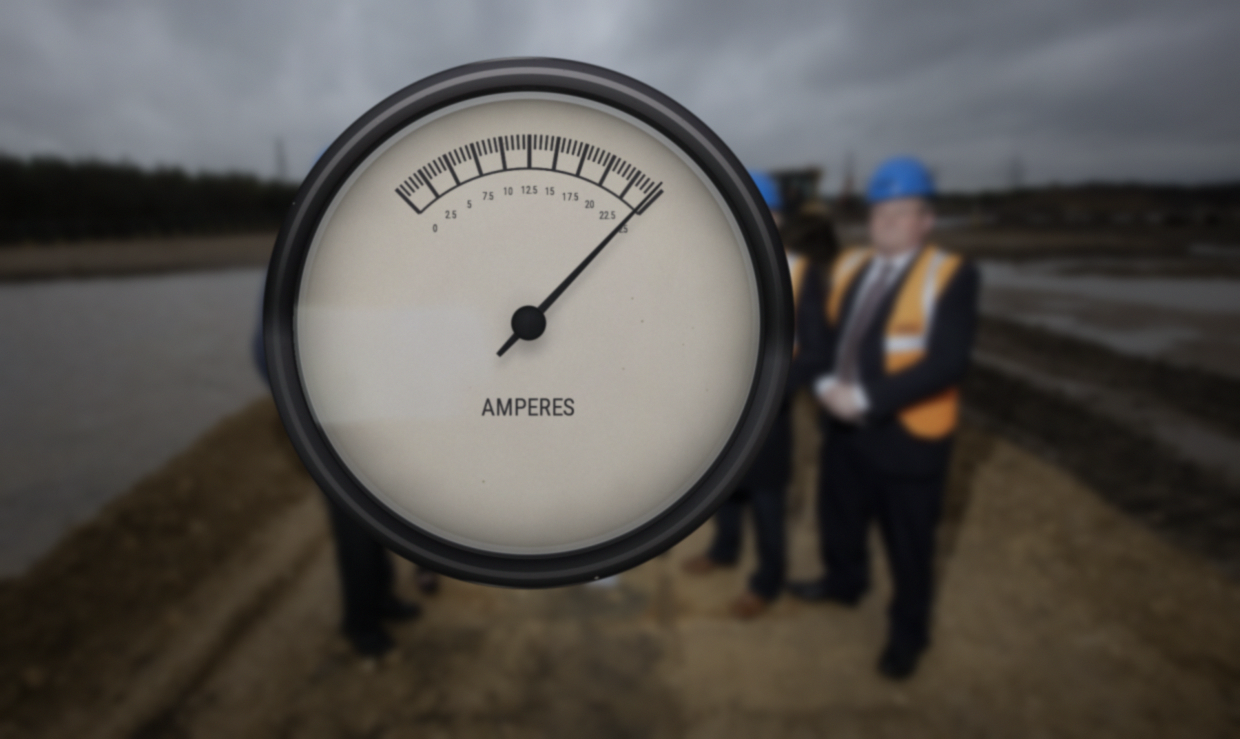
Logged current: {"value": 24.5, "unit": "A"}
